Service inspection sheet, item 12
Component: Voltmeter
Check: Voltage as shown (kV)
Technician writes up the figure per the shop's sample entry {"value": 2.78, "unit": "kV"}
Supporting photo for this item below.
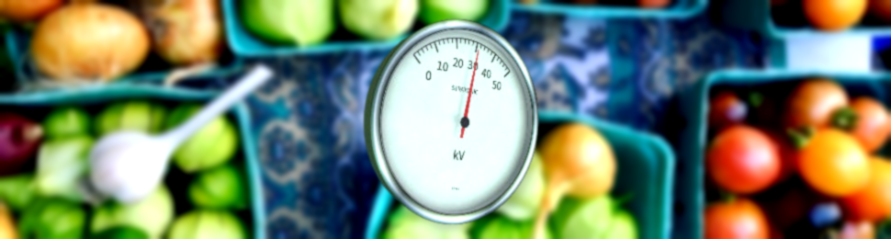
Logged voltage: {"value": 30, "unit": "kV"}
